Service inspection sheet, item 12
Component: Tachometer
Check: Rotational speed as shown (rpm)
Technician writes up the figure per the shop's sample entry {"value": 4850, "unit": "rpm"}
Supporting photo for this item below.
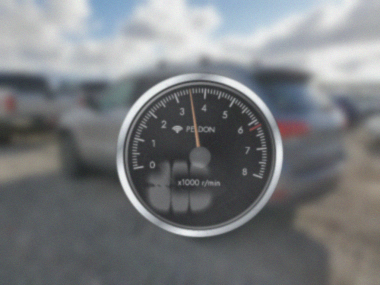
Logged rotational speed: {"value": 3500, "unit": "rpm"}
